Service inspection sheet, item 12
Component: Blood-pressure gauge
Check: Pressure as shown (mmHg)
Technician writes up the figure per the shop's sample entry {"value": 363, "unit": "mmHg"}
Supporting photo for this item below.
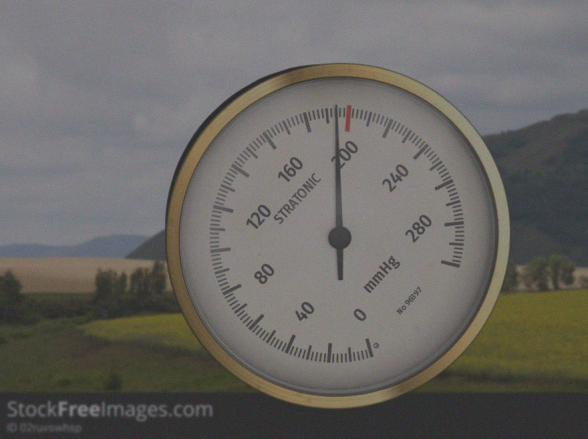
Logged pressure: {"value": 194, "unit": "mmHg"}
